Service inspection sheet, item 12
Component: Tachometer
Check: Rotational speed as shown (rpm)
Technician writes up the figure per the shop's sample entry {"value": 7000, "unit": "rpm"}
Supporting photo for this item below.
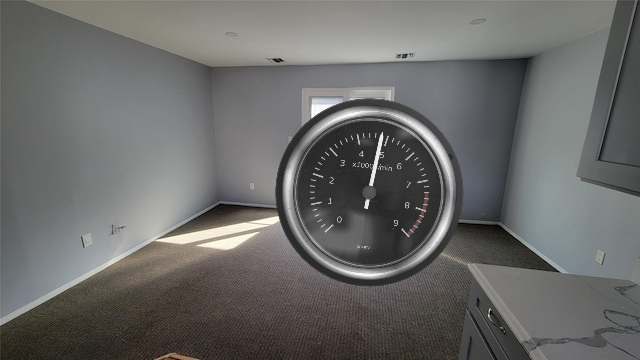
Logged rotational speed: {"value": 4800, "unit": "rpm"}
